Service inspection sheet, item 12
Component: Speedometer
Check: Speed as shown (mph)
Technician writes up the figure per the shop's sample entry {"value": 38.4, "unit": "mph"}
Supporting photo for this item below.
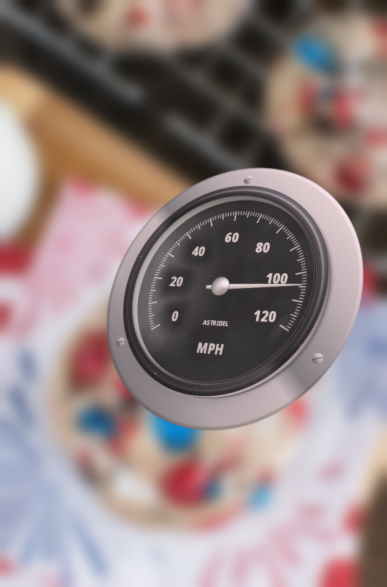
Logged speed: {"value": 105, "unit": "mph"}
